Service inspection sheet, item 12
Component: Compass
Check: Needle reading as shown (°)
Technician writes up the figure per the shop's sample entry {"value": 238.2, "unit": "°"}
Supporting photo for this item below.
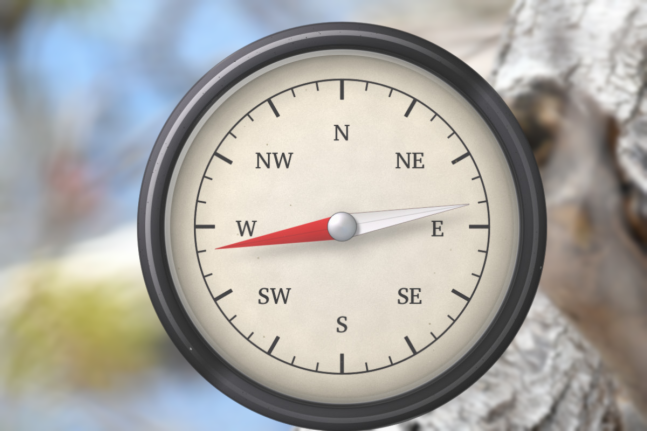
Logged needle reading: {"value": 260, "unit": "°"}
